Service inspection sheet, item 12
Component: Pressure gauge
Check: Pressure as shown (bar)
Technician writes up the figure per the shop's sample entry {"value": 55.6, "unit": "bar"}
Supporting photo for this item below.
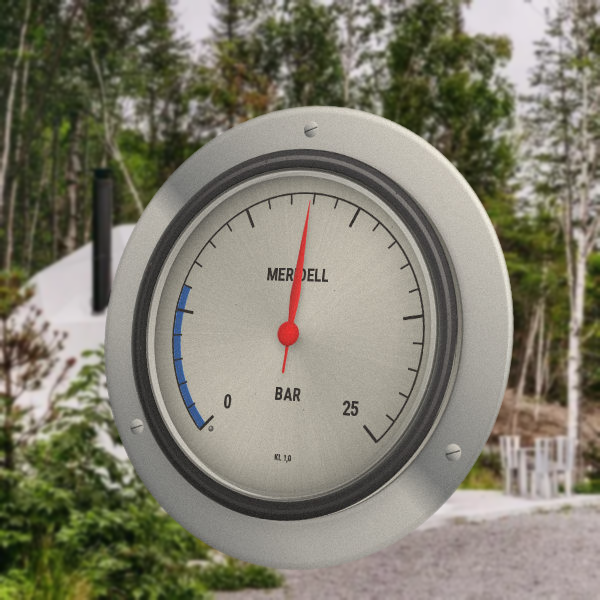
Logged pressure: {"value": 13, "unit": "bar"}
